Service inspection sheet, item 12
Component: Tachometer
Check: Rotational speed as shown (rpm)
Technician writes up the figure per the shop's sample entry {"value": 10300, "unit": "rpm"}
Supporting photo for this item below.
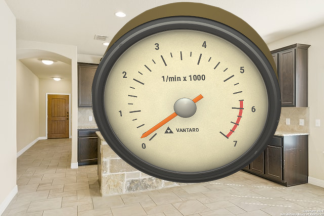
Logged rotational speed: {"value": 250, "unit": "rpm"}
